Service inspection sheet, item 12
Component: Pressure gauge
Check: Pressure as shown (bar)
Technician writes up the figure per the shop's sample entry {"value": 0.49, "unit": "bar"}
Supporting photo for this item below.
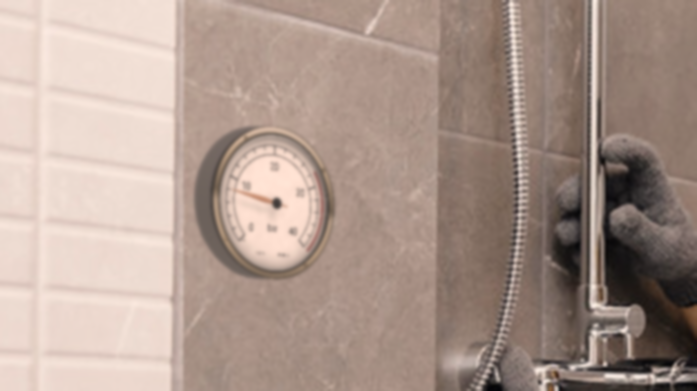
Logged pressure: {"value": 8, "unit": "bar"}
